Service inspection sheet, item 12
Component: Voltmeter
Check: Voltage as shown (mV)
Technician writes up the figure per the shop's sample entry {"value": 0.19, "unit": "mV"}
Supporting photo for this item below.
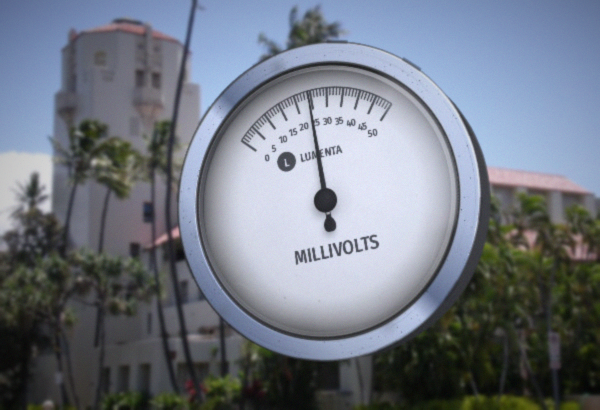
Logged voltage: {"value": 25, "unit": "mV"}
